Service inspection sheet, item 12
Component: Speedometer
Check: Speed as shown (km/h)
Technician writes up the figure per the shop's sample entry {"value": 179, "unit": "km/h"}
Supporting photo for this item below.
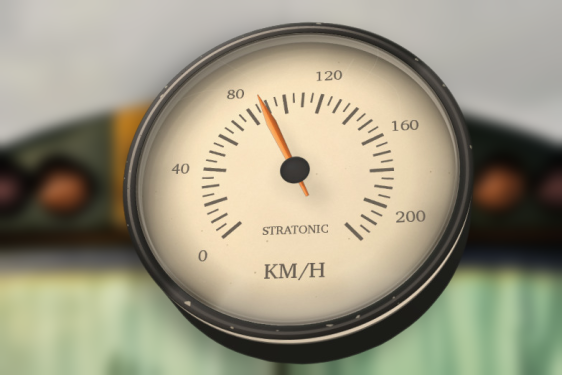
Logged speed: {"value": 87.5, "unit": "km/h"}
